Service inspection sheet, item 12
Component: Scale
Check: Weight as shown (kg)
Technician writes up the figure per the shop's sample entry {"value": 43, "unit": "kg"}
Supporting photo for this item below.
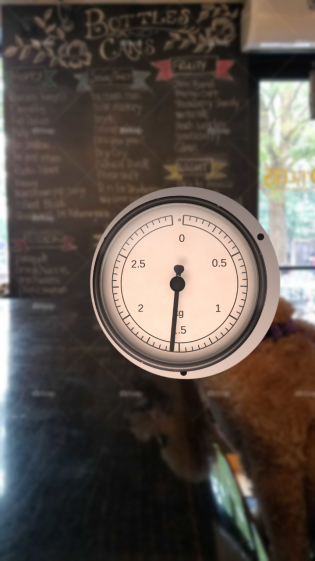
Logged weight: {"value": 1.55, "unit": "kg"}
